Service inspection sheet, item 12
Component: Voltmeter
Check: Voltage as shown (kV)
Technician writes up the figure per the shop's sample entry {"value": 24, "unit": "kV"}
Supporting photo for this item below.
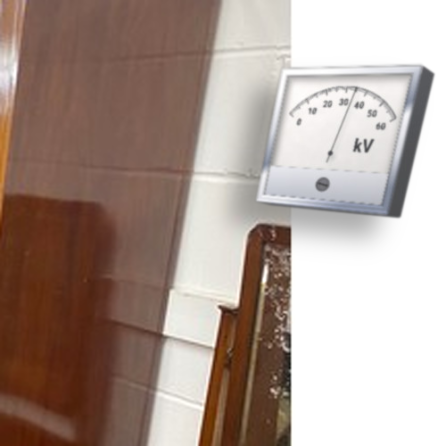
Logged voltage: {"value": 35, "unit": "kV"}
